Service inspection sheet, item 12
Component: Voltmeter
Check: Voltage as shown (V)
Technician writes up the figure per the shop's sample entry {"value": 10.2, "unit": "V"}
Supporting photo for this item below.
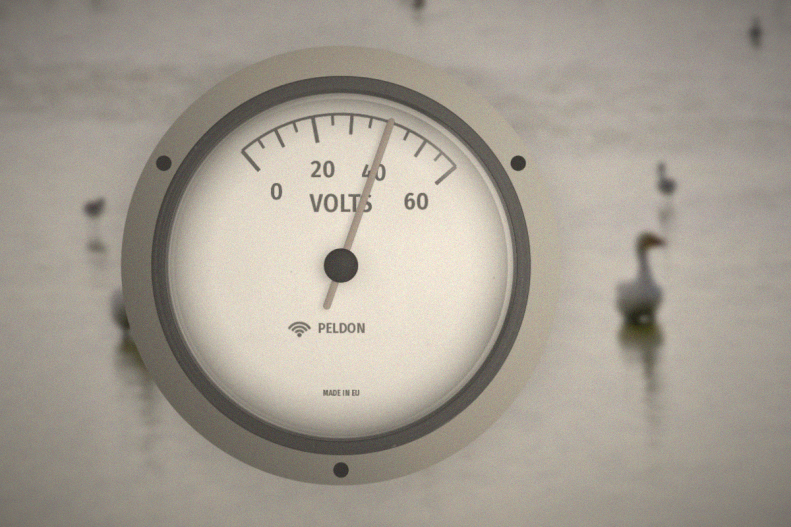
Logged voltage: {"value": 40, "unit": "V"}
